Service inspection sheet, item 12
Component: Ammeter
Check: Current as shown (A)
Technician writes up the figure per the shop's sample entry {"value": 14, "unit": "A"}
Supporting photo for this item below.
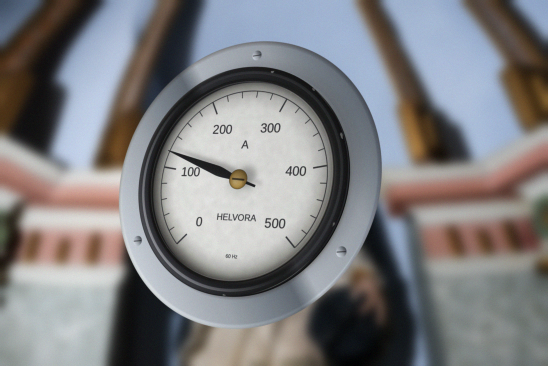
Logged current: {"value": 120, "unit": "A"}
